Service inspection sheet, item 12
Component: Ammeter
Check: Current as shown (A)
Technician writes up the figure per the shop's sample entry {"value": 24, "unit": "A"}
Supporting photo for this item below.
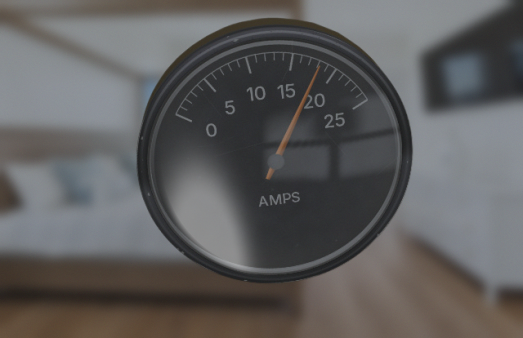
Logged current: {"value": 18, "unit": "A"}
